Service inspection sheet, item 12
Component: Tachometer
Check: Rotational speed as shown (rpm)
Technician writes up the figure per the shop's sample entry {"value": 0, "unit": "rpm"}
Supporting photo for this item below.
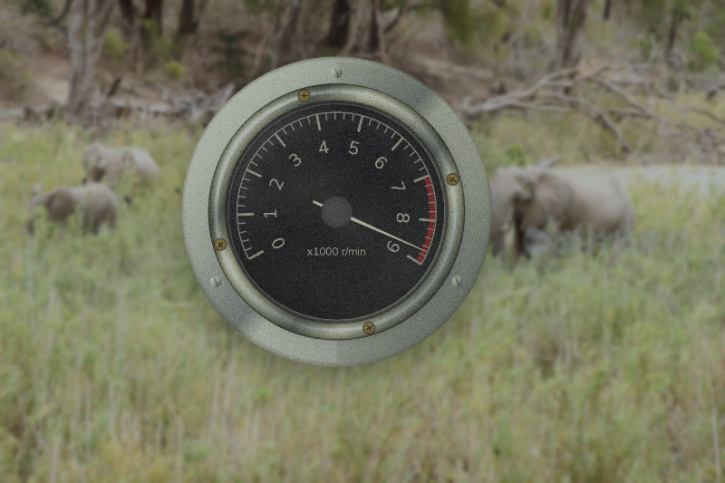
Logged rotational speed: {"value": 8700, "unit": "rpm"}
